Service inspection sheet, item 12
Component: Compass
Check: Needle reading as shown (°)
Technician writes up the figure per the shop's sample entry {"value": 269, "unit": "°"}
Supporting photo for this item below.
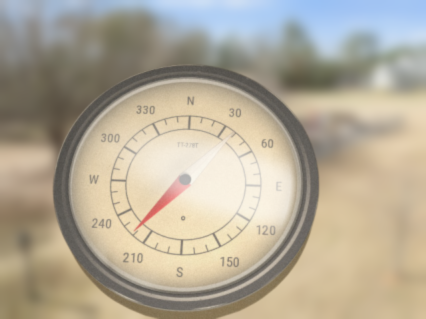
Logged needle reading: {"value": 220, "unit": "°"}
